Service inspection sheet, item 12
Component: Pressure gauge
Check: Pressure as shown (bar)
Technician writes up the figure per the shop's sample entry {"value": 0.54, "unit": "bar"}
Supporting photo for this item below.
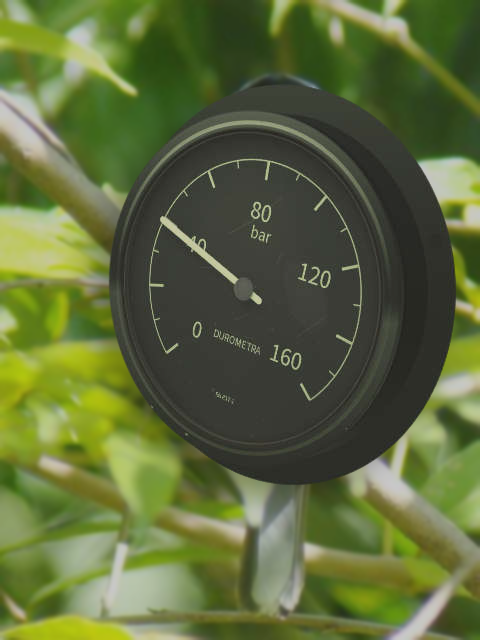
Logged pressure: {"value": 40, "unit": "bar"}
